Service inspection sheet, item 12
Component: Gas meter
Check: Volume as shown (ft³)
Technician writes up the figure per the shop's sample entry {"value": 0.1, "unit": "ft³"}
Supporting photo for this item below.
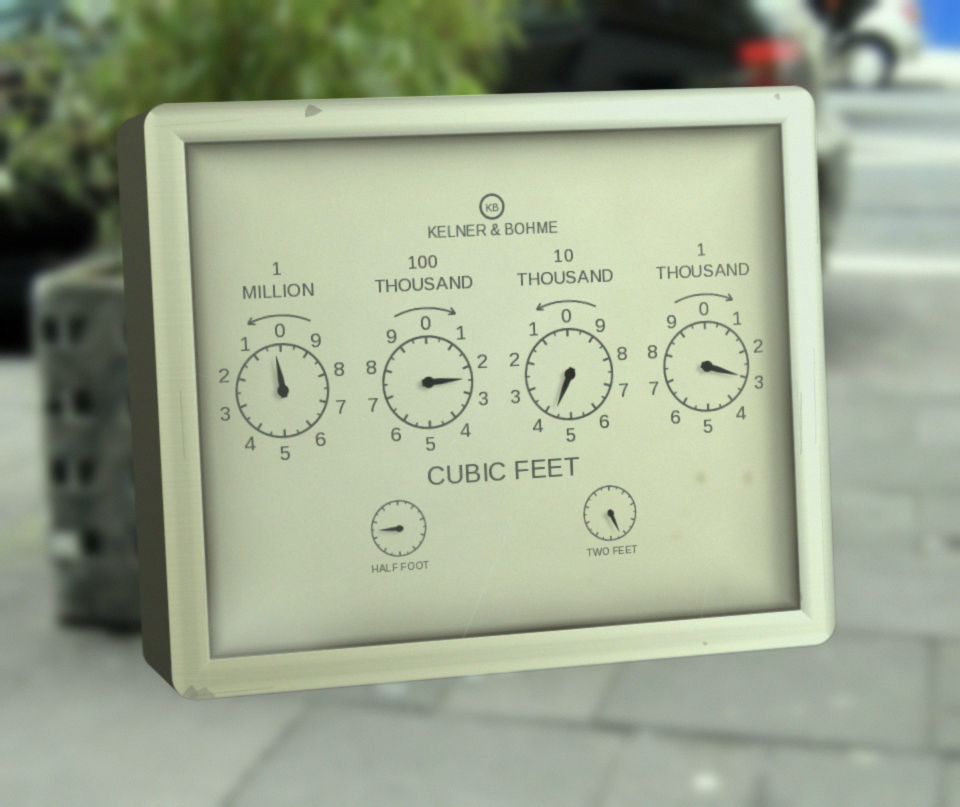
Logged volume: {"value": 24300, "unit": "ft³"}
